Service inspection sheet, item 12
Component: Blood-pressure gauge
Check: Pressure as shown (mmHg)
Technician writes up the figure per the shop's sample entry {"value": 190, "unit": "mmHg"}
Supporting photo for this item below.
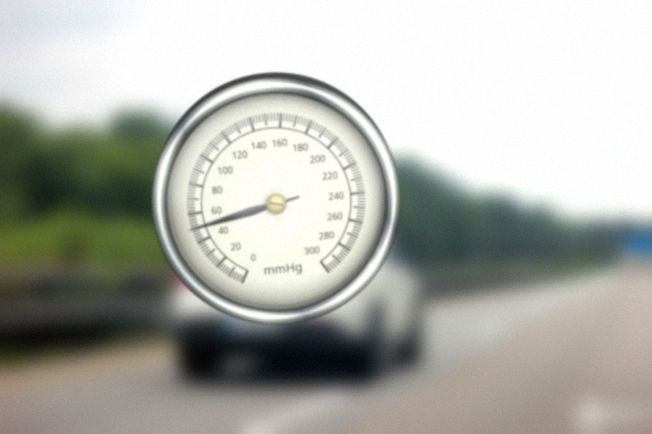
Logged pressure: {"value": 50, "unit": "mmHg"}
